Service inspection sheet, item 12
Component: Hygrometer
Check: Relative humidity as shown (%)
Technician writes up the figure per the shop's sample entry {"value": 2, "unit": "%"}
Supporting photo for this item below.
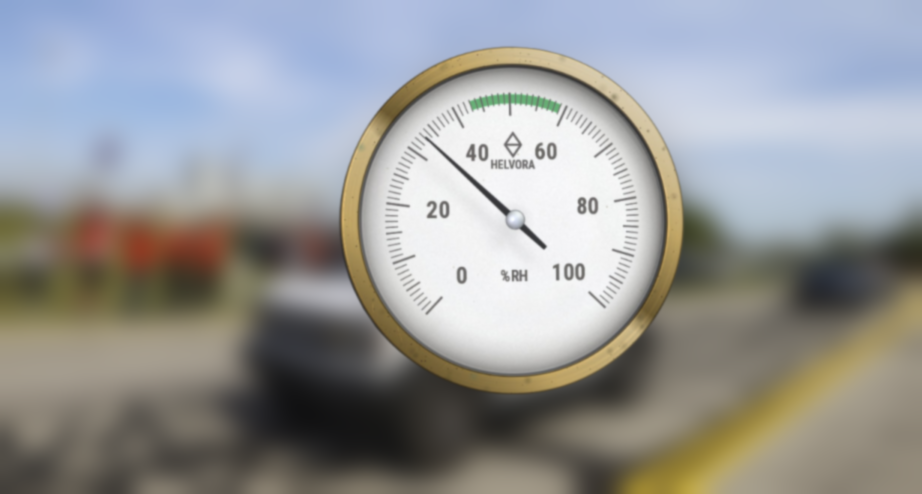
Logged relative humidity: {"value": 33, "unit": "%"}
